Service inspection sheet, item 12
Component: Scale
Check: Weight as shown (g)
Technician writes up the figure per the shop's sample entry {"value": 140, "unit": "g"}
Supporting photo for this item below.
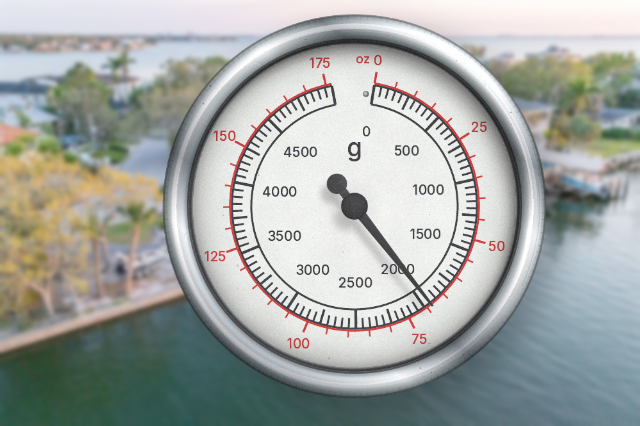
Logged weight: {"value": 1950, "unit": "g"}
